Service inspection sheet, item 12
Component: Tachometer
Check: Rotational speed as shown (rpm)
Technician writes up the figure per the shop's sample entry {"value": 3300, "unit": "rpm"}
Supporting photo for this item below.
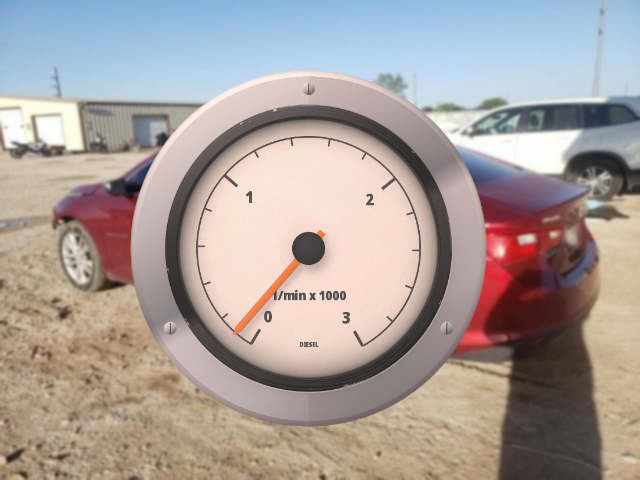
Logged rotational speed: {"value": 100, "unit": "rpm"}
